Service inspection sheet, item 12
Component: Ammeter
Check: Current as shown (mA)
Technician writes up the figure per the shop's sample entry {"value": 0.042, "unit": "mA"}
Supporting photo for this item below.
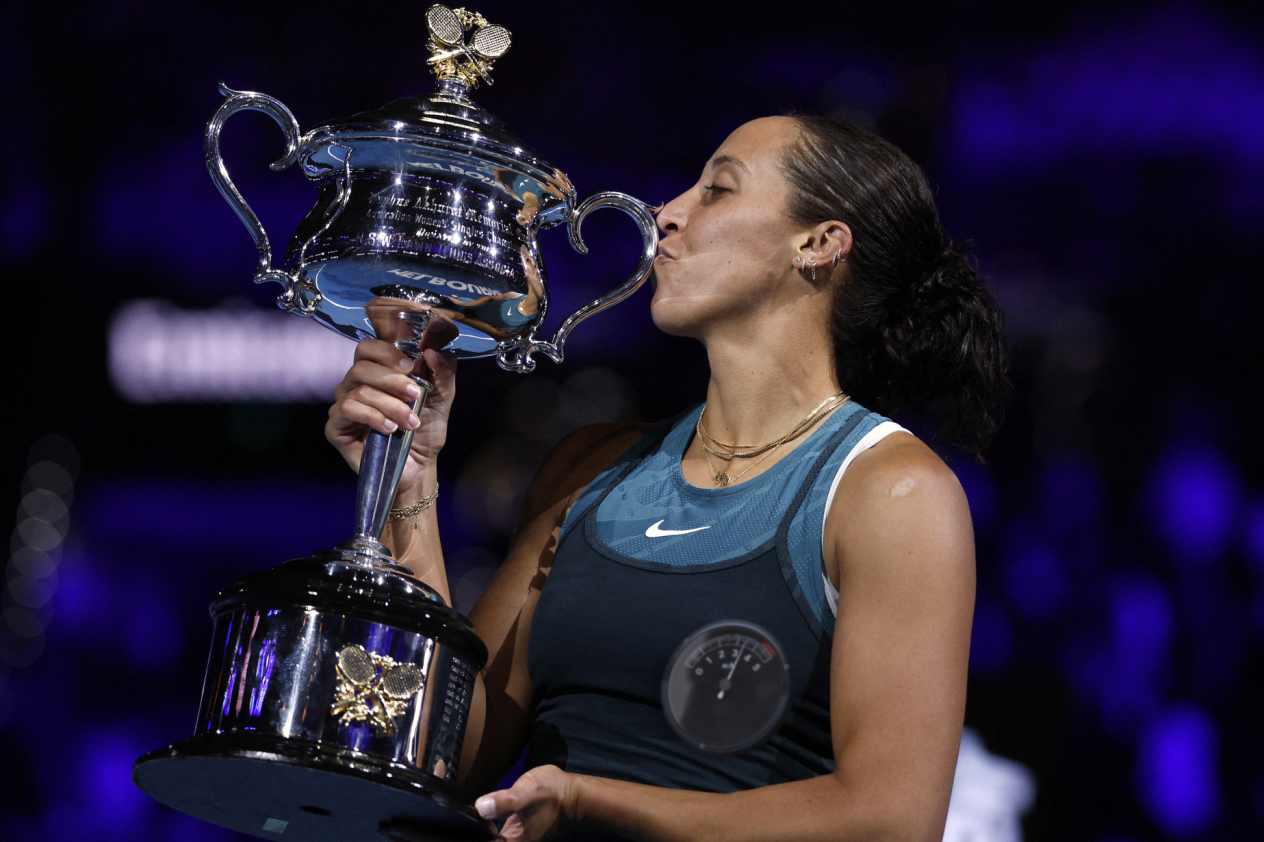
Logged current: {"value": 3.5, "unit": "mA"}
